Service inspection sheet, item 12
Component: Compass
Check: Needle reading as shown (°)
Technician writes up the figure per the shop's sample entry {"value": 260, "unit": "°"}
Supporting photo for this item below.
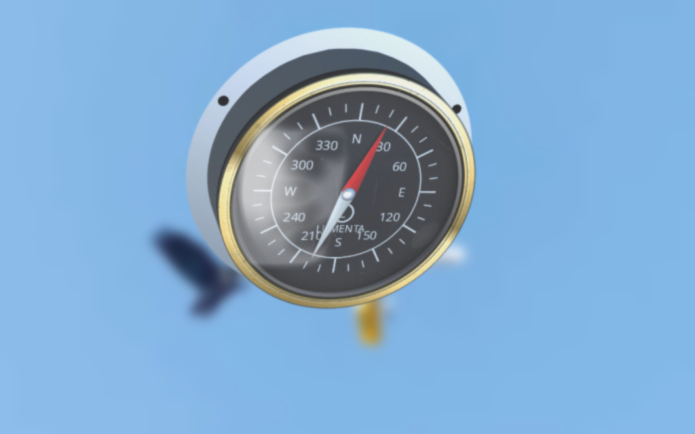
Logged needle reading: {"value": 20, "unit": "°"}
